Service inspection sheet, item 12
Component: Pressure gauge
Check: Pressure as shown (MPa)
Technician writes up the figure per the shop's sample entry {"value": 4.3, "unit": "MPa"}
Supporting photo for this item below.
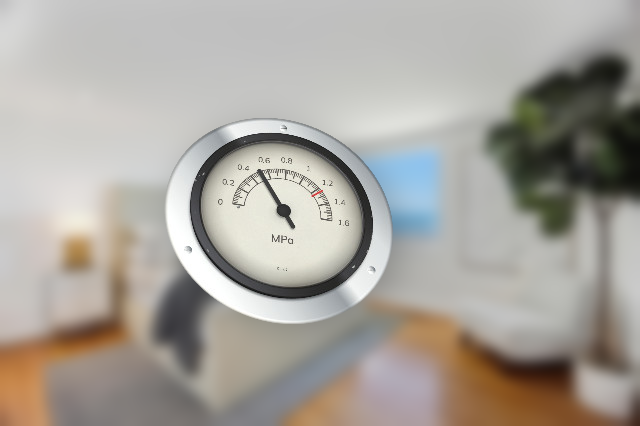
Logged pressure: {"value": 0.5, "unit": "MPa"}
